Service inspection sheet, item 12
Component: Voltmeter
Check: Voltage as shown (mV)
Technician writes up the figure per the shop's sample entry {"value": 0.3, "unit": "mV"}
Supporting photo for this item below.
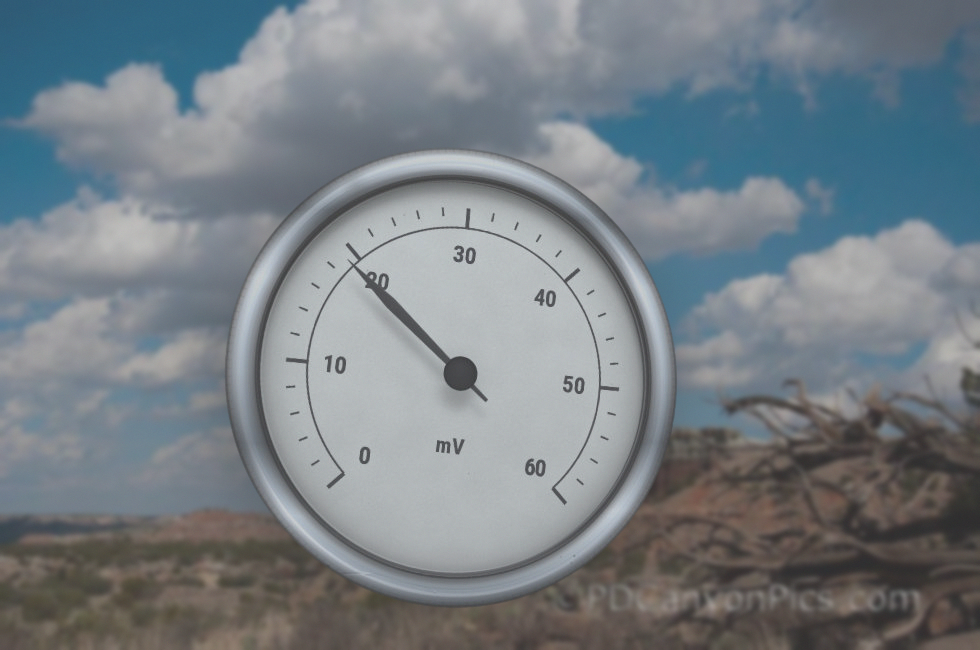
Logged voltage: {"value": 19, "unit": "mV"}
